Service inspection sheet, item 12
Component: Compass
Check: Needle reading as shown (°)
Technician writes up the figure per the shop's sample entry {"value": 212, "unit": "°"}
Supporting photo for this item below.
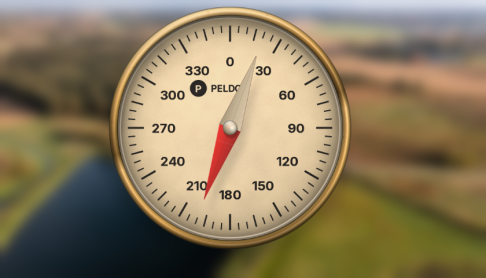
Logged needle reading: {"value": 200, "unit": "°"}
